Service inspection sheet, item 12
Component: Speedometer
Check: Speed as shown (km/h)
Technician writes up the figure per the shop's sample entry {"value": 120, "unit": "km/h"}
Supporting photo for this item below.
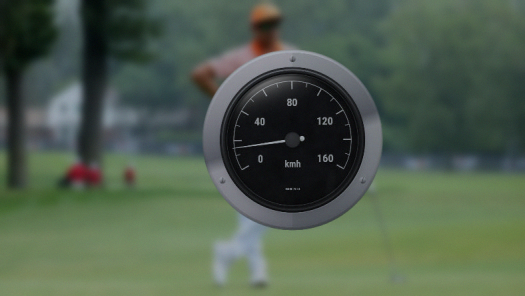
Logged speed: {"value": 15, "unit": "km/h"}
